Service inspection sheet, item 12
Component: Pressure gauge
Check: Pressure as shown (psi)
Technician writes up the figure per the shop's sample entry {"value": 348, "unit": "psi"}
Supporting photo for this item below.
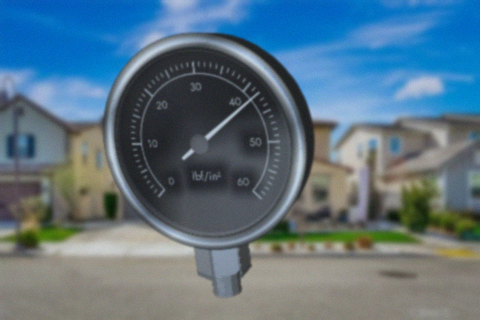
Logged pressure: {"value": 42, "unit": "psi"}
